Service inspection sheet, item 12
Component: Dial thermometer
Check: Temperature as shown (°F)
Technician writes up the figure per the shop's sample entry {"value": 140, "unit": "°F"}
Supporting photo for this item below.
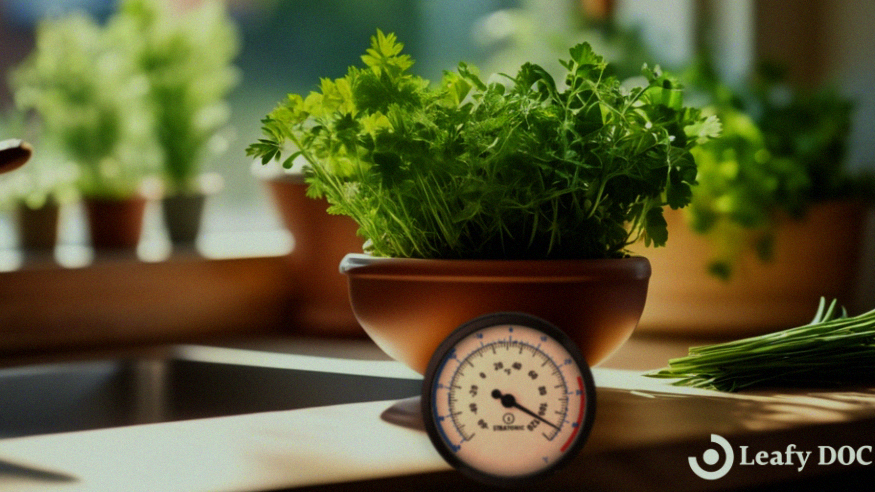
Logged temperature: {"value": 110, "unit": "°F"}
